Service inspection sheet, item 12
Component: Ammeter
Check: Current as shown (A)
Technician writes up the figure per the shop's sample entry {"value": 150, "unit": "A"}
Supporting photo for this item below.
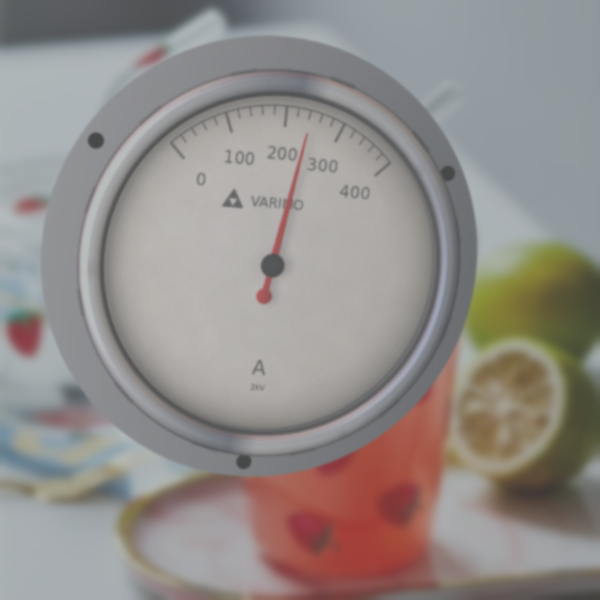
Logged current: {"value": 240, "unit": "A"}
